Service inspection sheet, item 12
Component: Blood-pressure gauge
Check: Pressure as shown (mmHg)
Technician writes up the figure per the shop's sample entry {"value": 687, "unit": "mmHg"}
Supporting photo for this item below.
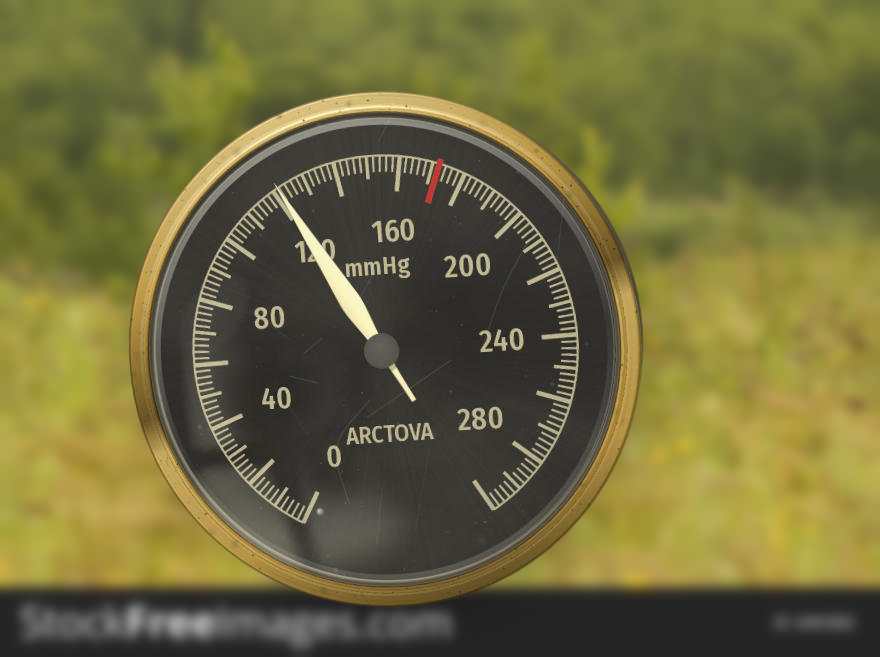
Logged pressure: {"value": 122, "unit": "mmHg"}
